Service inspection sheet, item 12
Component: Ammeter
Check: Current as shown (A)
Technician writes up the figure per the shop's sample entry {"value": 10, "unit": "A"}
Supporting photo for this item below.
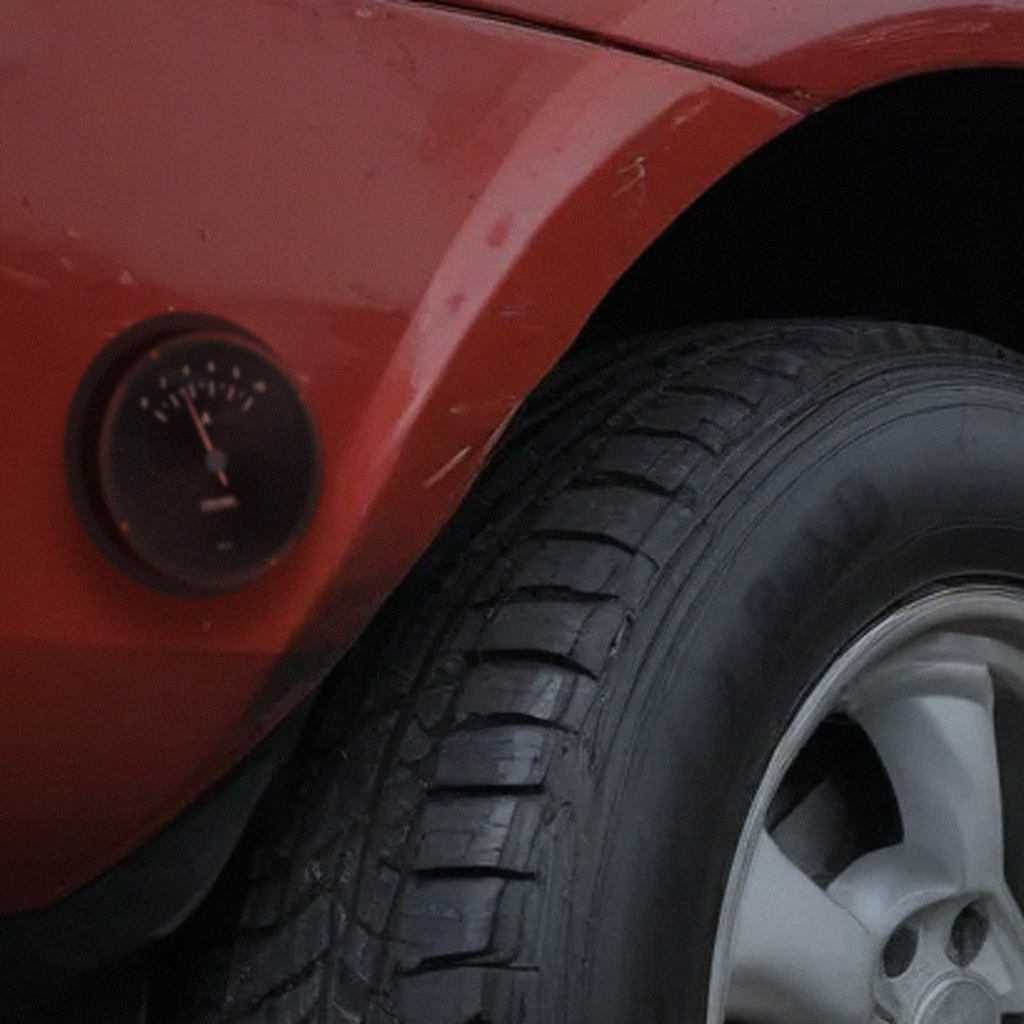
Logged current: {"value": 3, "unit": "A"}
